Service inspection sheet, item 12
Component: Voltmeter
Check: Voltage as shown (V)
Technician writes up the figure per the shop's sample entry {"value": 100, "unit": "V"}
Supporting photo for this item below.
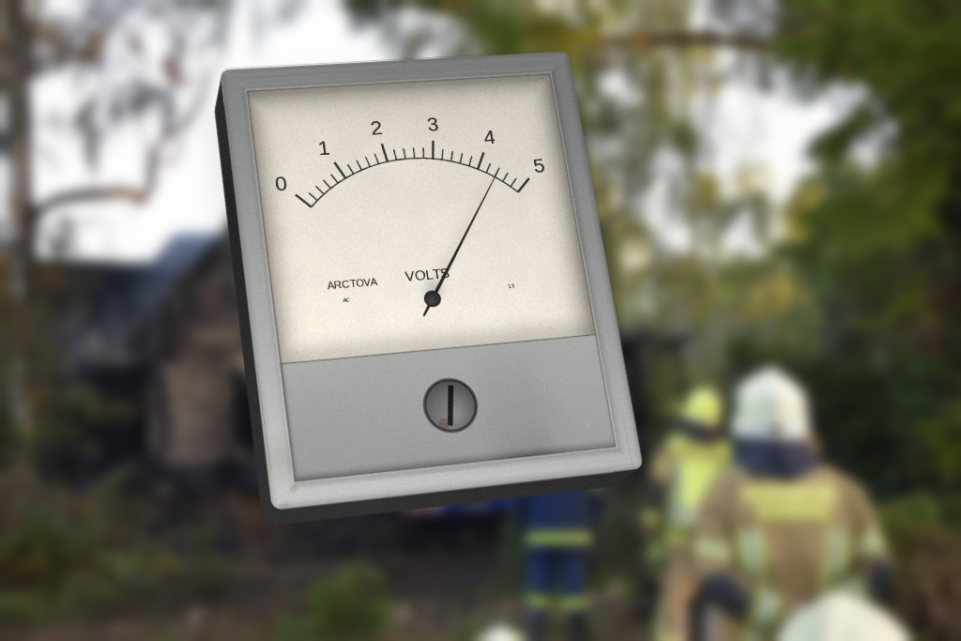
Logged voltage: {"value": 4.4, "unit": "V"}
